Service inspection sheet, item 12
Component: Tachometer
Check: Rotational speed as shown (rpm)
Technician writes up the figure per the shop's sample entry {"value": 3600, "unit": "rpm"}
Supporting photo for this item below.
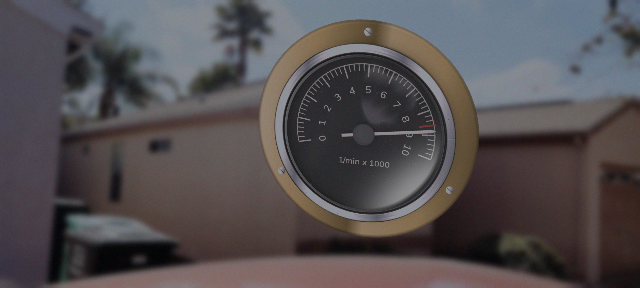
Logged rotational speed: {"value": 8800, "unit": "rpm"}
